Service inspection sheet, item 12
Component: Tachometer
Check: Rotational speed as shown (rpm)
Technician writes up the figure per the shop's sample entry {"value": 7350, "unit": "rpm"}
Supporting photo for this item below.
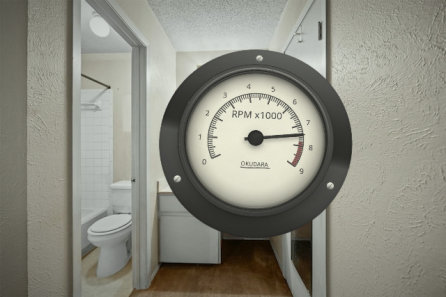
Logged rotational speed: {"value": 7500, "unit": "rpm"}
